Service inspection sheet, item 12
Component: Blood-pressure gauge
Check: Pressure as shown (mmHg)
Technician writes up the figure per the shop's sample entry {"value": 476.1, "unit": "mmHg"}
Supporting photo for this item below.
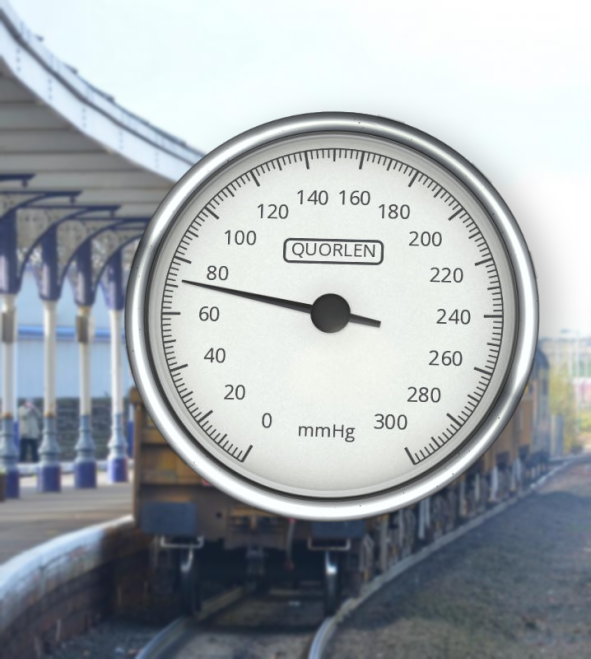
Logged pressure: {"value": 72, "unit": "mmHg"}
